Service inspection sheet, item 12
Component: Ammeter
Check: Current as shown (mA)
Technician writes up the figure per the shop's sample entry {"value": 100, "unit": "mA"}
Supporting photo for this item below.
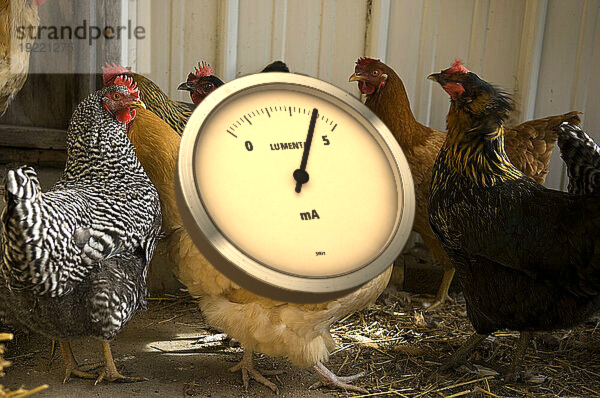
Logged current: {"value": 4, "unit": "mA"}
